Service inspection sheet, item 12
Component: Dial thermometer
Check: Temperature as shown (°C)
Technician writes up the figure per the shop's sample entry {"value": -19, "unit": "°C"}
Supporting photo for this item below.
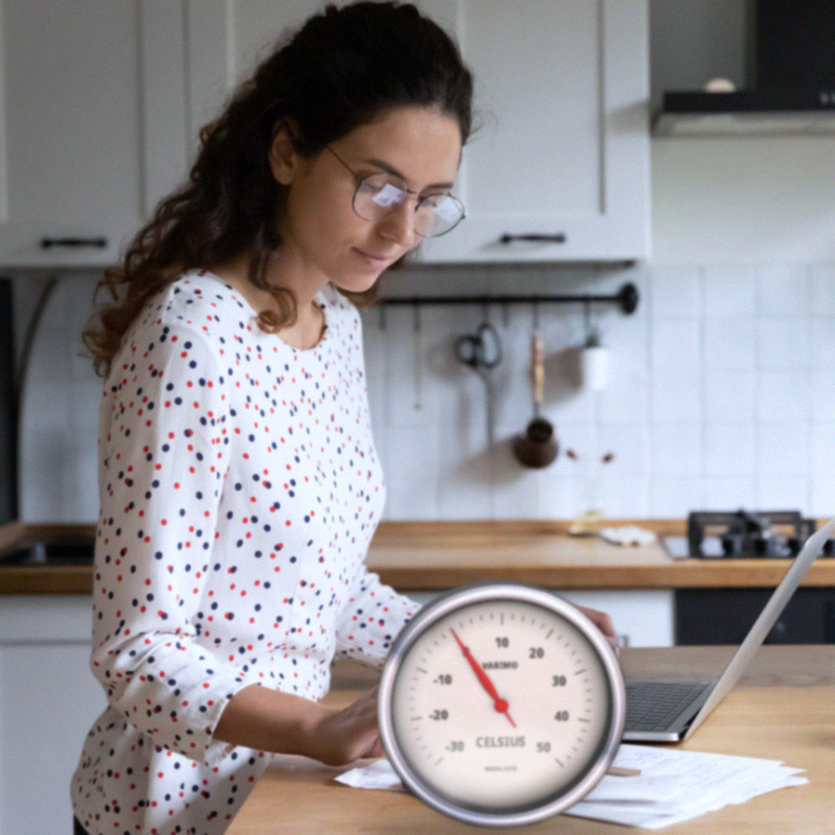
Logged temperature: {"value": 0, "unit": "°C"}
